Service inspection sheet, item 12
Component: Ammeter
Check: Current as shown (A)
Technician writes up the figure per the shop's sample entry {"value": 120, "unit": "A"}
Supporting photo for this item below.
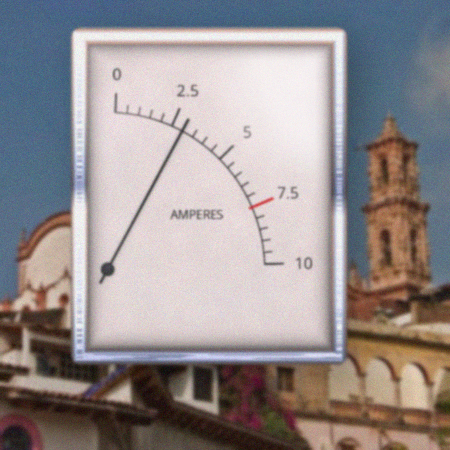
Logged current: {"value": 3, "unit": "A"}
